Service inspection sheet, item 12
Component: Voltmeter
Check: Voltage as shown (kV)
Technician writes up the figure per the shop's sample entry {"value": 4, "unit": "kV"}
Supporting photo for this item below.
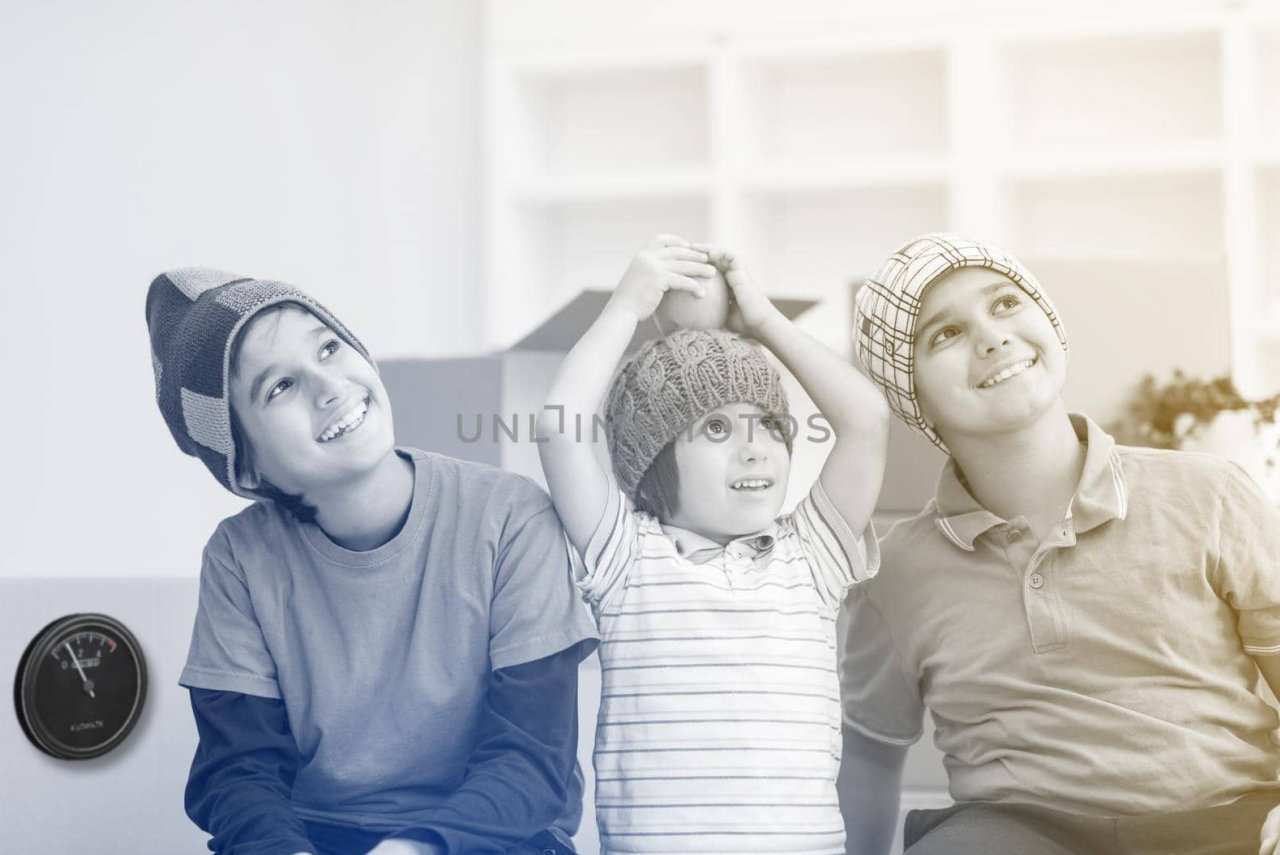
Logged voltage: {"value": 1, "unit": "kV"}
